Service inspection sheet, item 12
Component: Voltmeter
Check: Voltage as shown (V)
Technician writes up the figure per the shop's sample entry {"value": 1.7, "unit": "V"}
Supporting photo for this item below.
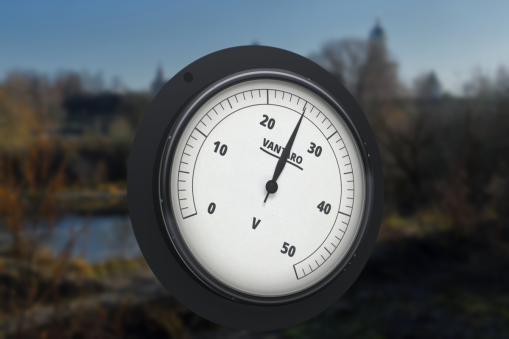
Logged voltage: {"value": 25, "unit": "V"}
